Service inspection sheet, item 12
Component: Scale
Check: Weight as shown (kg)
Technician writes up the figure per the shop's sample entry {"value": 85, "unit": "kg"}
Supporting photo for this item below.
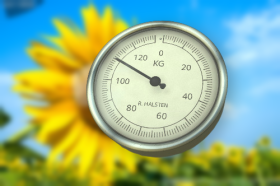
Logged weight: {"value": 110, "unit": "kg"}
